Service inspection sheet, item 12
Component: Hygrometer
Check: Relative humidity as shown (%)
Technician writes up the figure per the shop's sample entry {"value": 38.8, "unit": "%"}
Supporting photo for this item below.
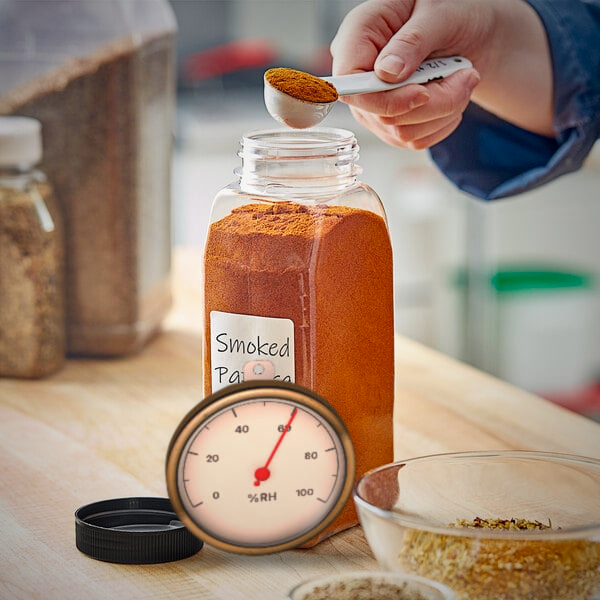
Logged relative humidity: {"value": 60, "unit": "%"}
